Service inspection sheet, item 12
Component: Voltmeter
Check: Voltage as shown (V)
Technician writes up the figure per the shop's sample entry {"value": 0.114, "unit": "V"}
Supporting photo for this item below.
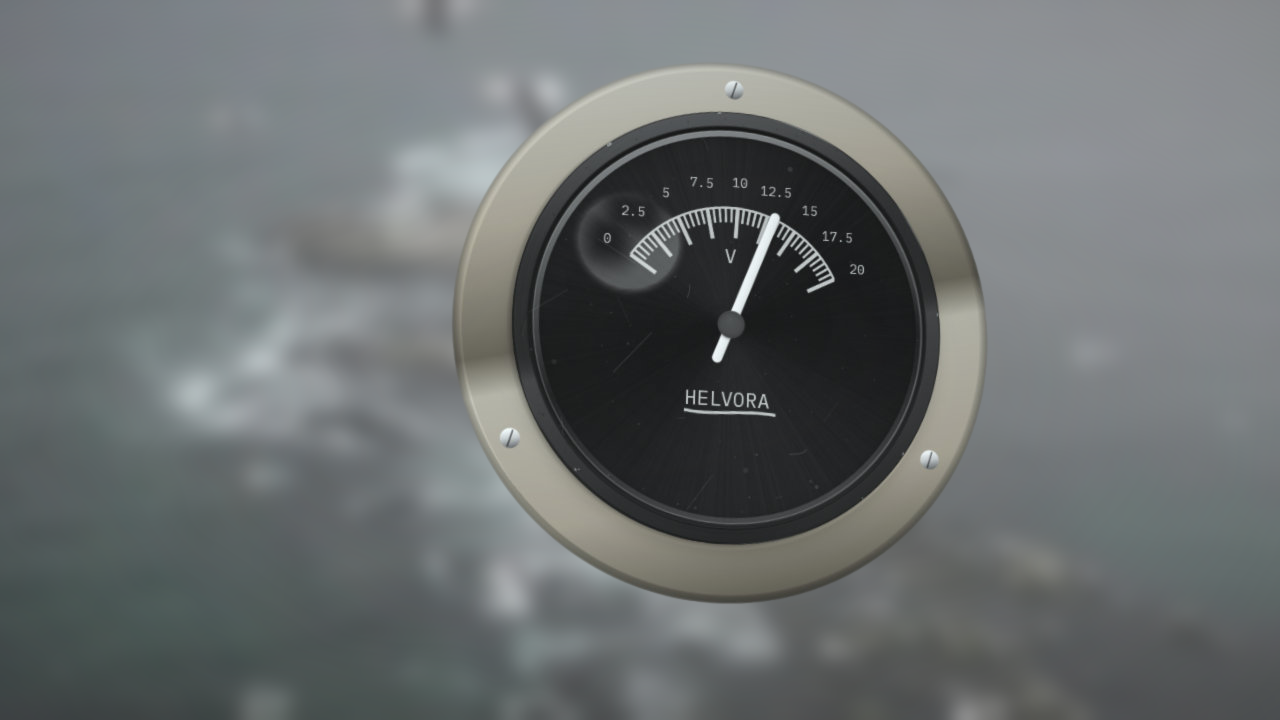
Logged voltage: {"value": 13, "unit": "V"}
